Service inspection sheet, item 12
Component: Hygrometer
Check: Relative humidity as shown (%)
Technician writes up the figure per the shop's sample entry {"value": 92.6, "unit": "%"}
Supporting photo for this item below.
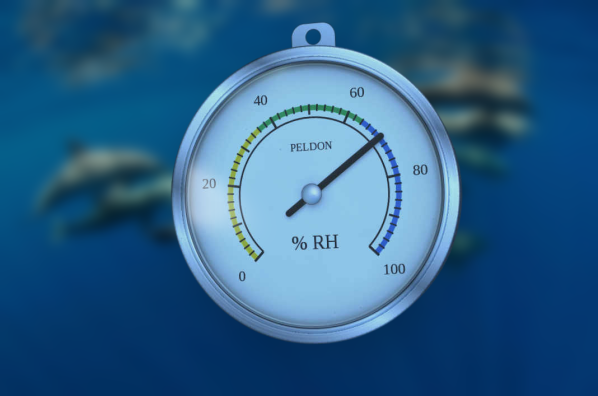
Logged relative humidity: {"value": 70, "unit": "%"}
